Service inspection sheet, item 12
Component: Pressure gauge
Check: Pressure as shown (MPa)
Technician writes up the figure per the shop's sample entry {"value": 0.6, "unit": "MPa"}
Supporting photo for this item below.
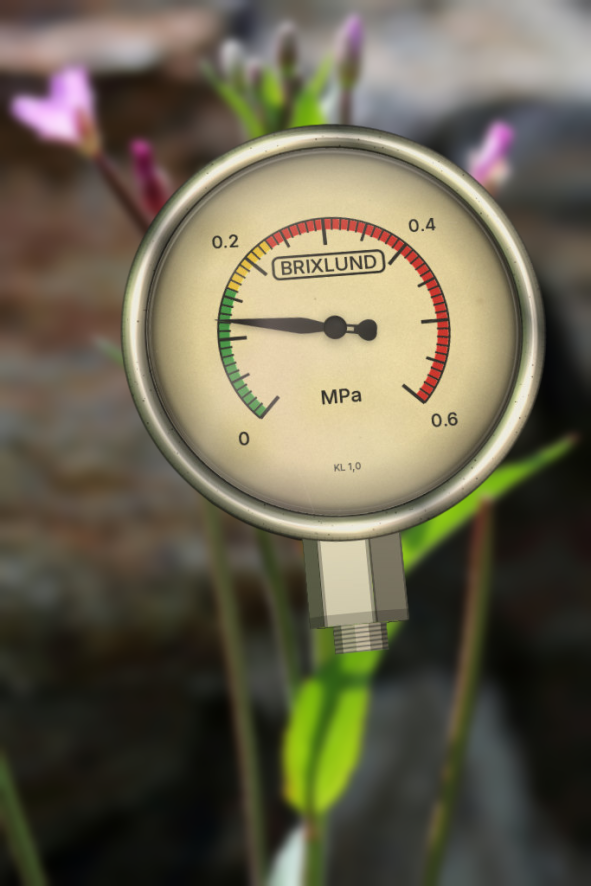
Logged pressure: {"value": 0.12, "unit": "MPa"}
